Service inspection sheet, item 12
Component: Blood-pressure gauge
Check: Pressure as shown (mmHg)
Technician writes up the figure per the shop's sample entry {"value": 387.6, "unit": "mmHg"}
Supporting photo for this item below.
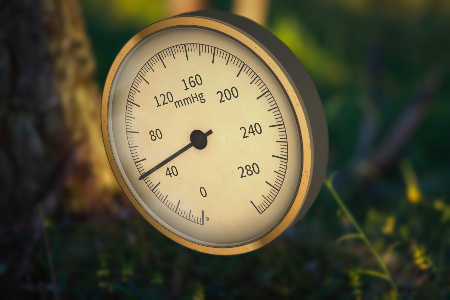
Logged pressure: {"value": 50, "unit": "mmHg"}
